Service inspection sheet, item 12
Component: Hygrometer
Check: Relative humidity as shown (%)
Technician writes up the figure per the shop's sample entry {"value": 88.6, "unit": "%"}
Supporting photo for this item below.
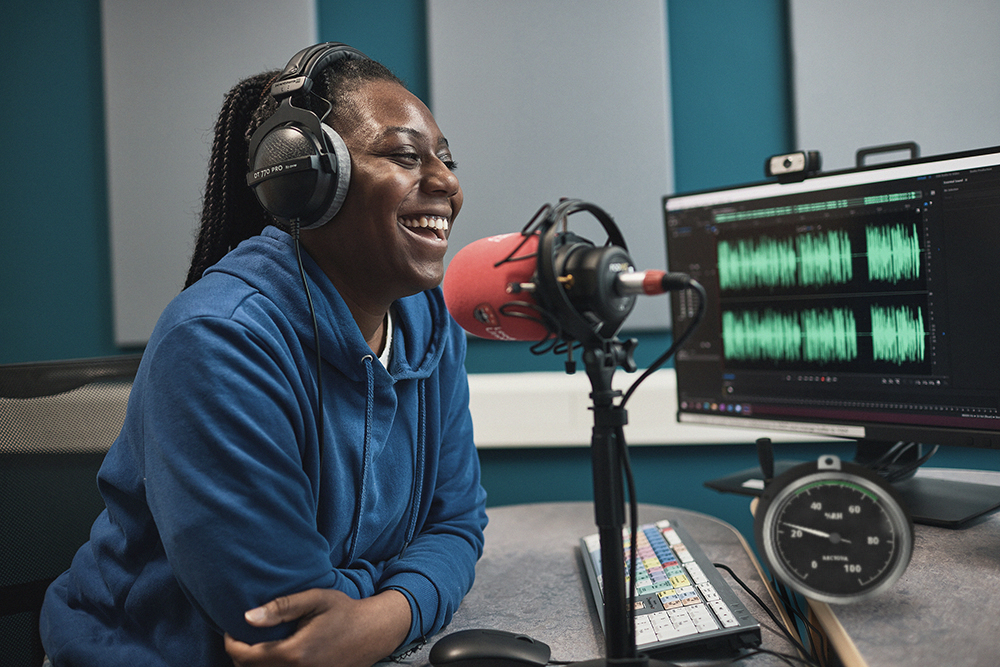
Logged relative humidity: {"value": 24, "unit": "%"}
